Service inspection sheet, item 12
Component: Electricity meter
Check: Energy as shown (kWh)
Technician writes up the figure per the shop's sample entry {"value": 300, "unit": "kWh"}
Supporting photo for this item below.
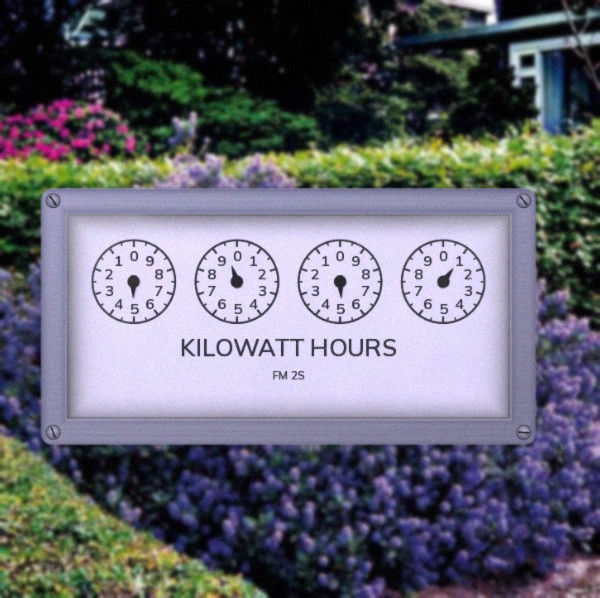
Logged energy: {"value": 4951, "unit": "kWh"}
